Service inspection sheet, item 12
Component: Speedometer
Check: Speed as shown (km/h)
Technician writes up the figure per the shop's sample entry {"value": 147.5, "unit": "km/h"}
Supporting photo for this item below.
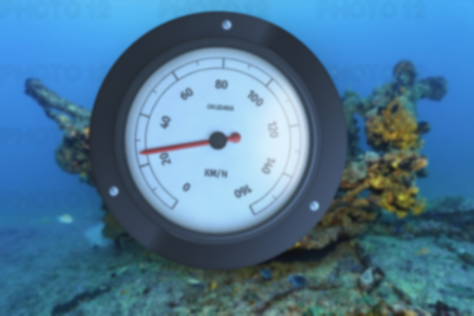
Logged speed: {"value": 25, "unit": "km/h"}
